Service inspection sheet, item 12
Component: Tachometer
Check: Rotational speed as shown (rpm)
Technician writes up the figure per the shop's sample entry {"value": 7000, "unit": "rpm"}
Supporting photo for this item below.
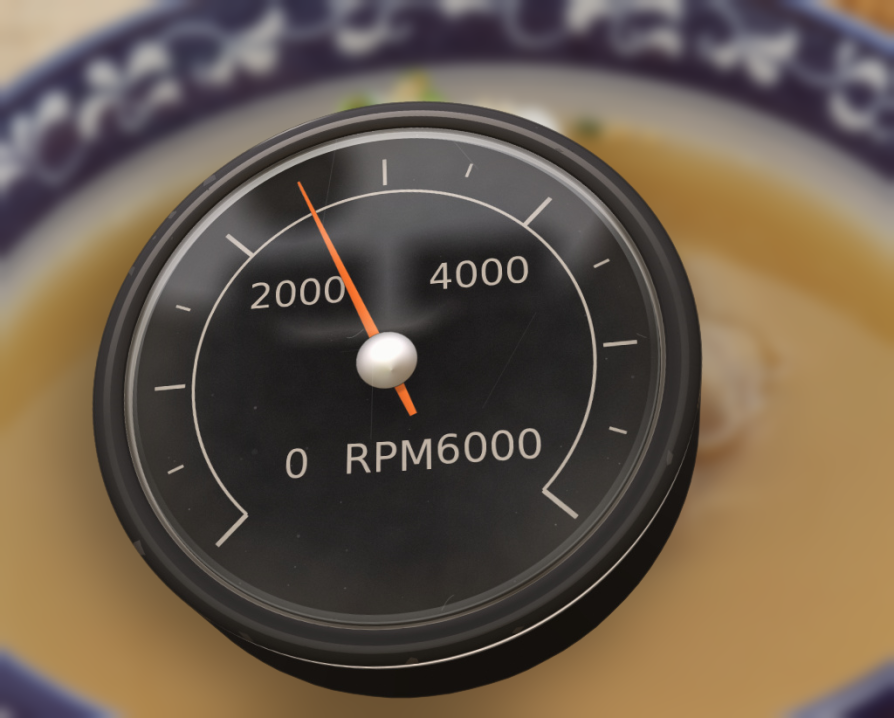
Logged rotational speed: {"value": 2500, "unit": "rpm"}
